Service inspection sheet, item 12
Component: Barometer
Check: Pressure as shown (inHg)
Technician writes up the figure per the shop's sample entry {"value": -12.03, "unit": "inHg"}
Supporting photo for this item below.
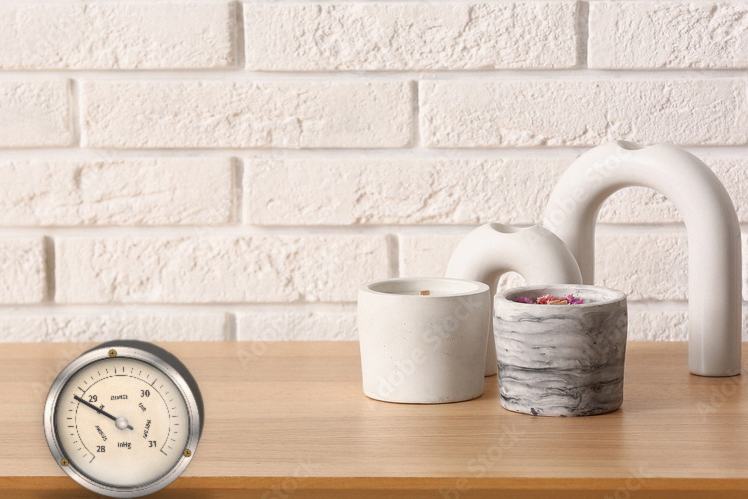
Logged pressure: {"value": 28.9, "unit": "inHg"}
